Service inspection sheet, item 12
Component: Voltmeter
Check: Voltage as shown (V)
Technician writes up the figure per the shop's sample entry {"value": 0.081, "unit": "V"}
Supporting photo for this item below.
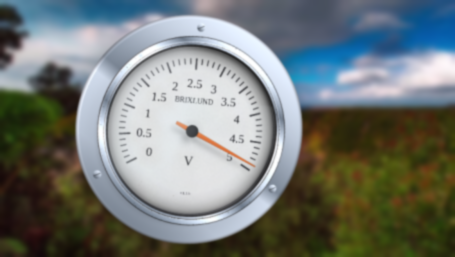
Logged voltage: {"value": 4.9, "unit": "V"}
